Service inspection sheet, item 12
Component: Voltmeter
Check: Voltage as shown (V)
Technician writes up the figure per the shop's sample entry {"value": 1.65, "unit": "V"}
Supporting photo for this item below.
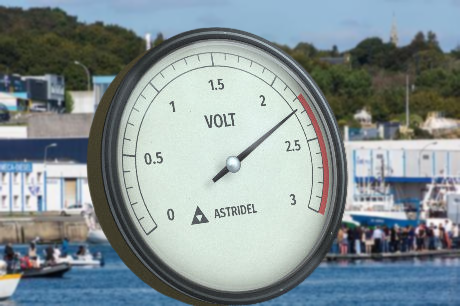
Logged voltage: {"value": 2.25, "unit": "V"}
